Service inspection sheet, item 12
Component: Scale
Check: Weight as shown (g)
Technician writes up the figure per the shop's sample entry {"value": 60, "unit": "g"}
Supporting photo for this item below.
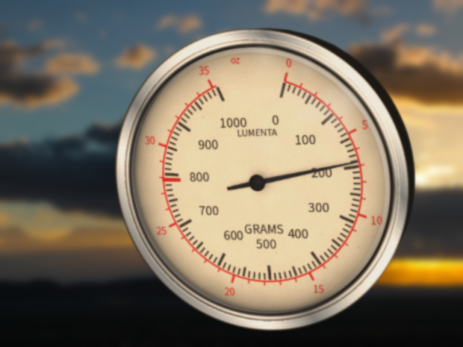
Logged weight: {"value": 190, "unit": "g"}
